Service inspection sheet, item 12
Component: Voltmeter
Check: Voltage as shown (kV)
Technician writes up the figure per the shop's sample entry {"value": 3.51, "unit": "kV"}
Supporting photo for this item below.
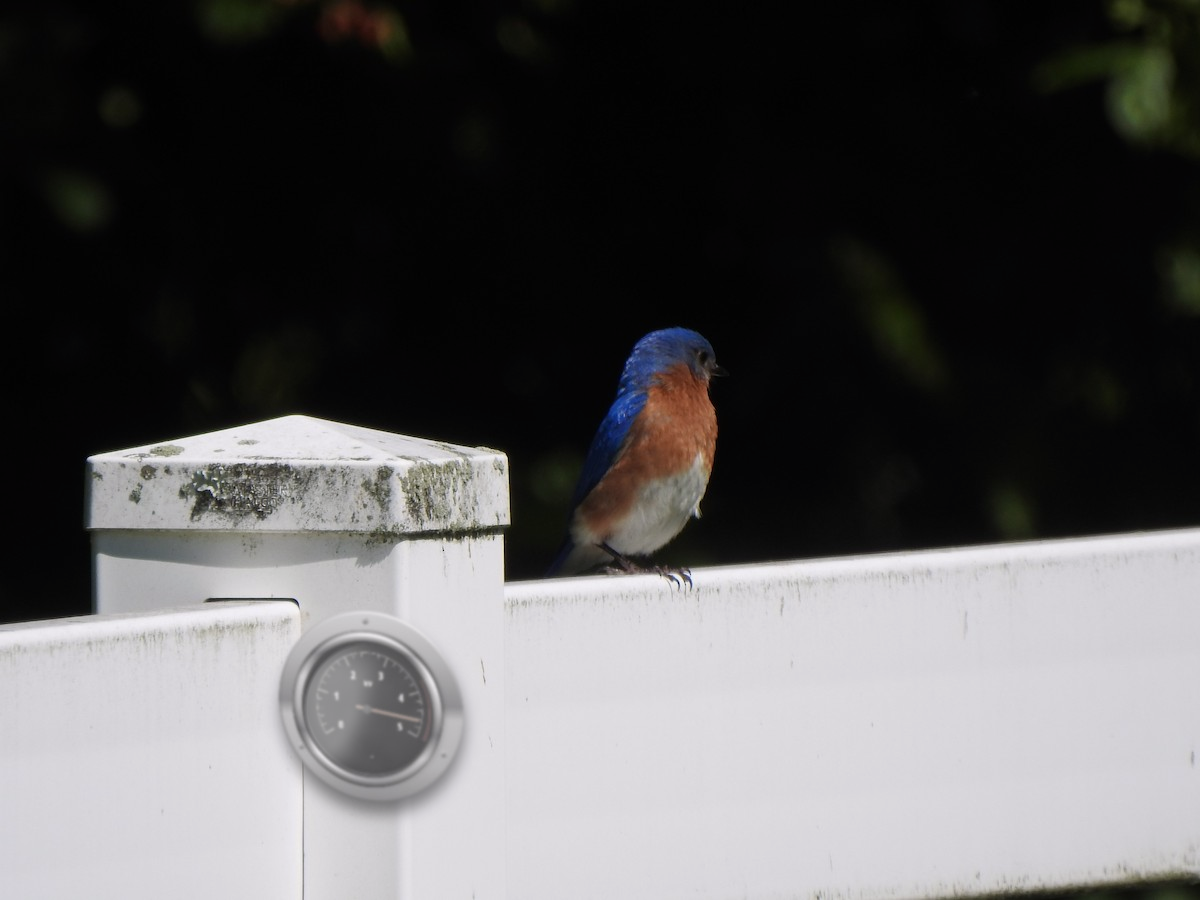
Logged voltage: {"value": 4.6, "unit": "kV"}
